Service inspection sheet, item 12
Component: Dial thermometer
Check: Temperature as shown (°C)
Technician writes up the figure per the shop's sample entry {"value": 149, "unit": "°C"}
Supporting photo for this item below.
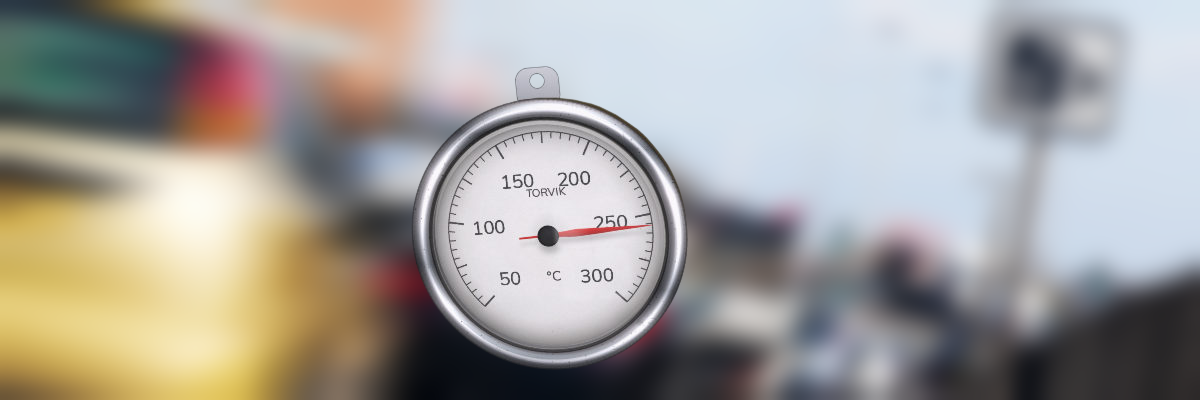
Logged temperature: {"value": 255, "unit": "°C"}
